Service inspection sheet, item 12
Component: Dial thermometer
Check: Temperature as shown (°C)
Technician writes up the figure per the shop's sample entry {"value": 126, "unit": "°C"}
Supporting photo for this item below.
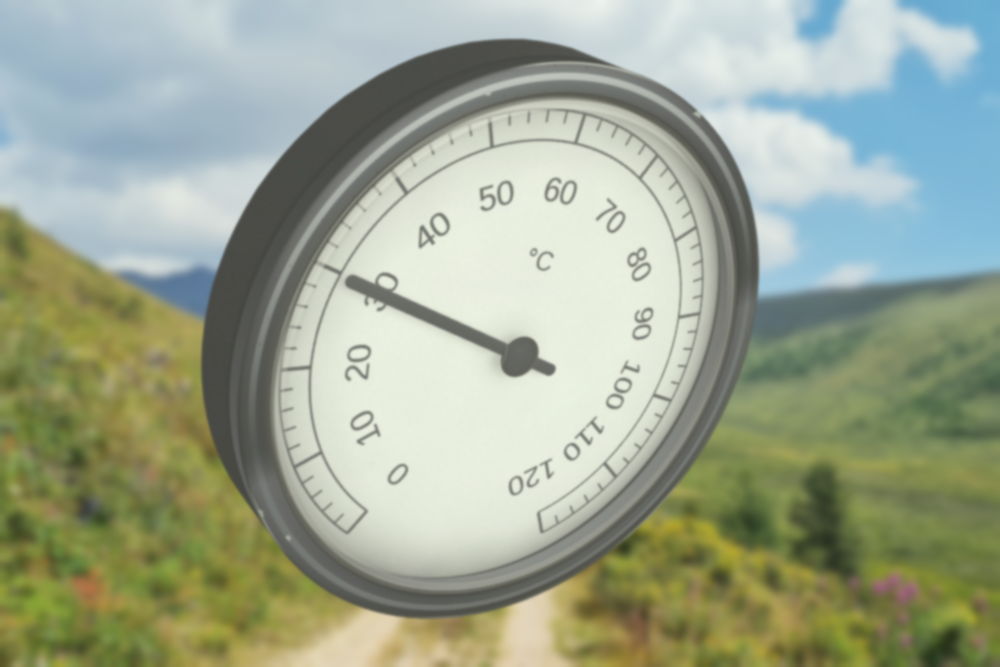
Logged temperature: {"value": 30, "unit": "°C"}
